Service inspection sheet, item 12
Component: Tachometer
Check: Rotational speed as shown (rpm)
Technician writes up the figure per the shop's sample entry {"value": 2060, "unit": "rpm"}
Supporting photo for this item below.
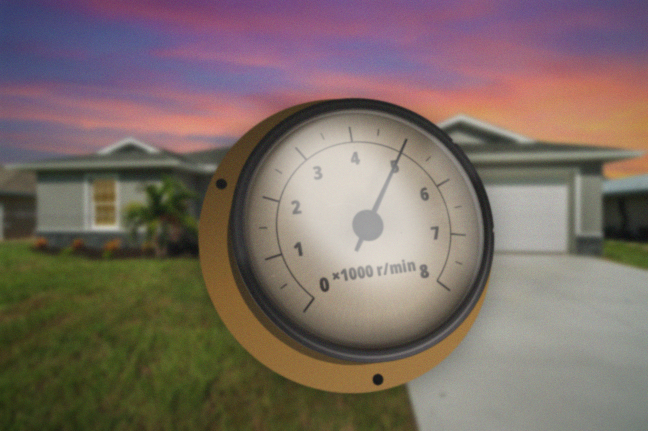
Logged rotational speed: {"value": 5000, "unit": "rpm"}
